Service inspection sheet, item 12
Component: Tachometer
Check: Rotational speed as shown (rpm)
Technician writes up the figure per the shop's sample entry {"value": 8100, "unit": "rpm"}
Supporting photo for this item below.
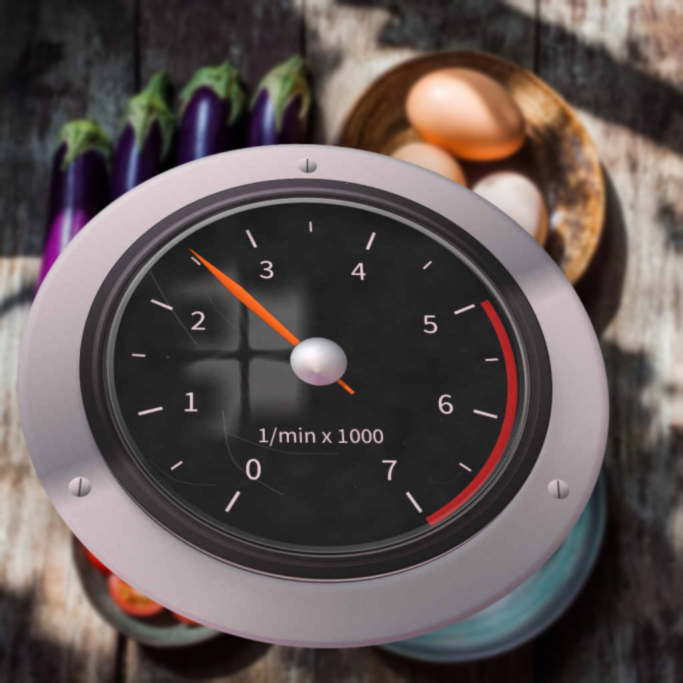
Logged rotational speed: {"value": 2500, "unit": "rpm"}
